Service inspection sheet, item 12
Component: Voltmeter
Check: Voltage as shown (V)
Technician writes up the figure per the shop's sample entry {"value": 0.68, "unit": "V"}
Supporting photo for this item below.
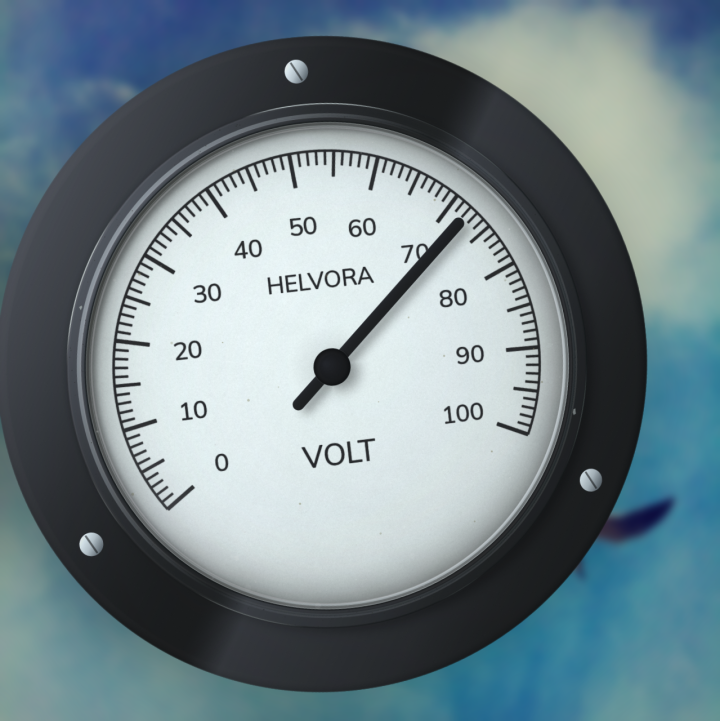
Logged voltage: {"value": 72, "unit": "V"}
